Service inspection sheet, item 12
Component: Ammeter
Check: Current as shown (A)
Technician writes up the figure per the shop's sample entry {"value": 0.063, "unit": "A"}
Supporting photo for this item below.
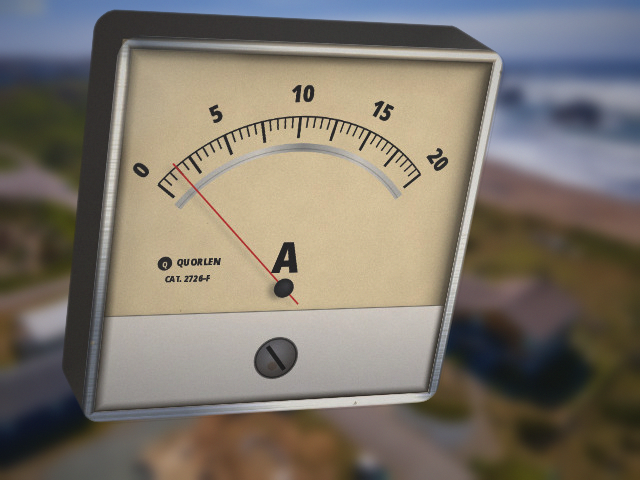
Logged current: {"value": 1.5, "unit": "A"}
